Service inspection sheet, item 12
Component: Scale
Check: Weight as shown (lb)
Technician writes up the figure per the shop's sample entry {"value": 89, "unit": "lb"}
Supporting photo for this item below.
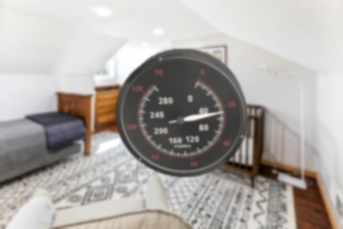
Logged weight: {"value": 50, "unit": "lb"}
